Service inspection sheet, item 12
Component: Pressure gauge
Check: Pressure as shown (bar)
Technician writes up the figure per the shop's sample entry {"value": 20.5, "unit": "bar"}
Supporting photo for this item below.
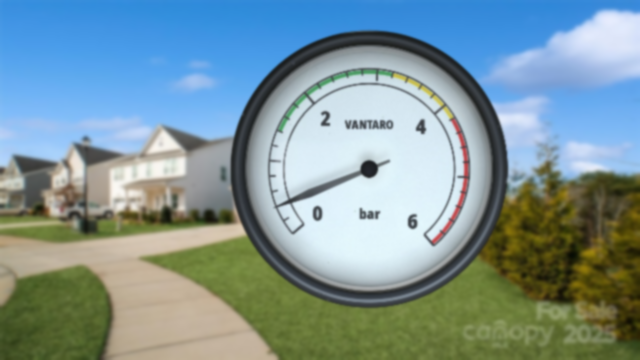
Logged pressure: {"value": 0.4, "unit": "bar"}
